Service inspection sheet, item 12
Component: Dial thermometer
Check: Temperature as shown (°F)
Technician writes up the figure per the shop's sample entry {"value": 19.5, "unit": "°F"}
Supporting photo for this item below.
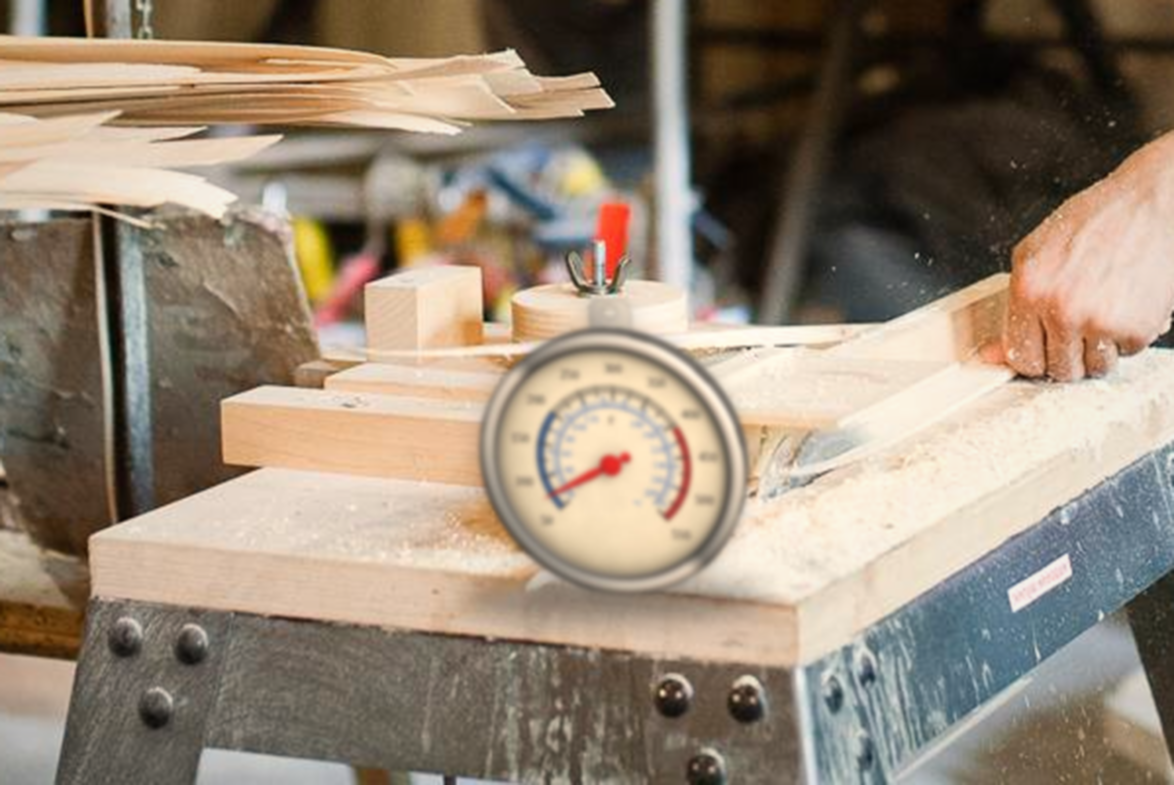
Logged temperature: {"value": 75, "unit": "°F"}
